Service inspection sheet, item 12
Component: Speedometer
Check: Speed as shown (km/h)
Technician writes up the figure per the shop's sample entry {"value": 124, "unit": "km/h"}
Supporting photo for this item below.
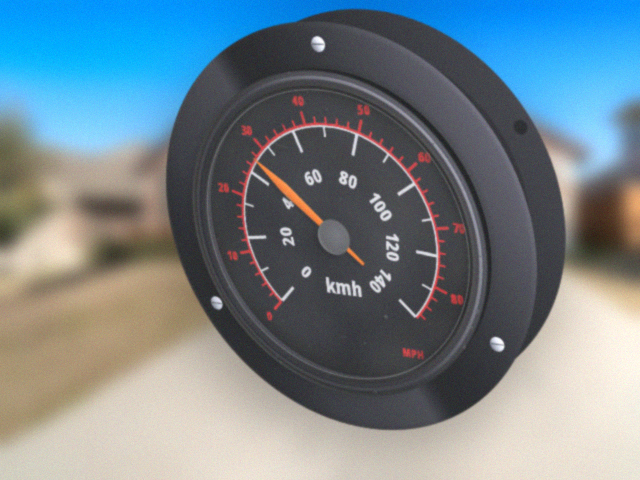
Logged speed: {"value": 45, "unit": "km/h"}
